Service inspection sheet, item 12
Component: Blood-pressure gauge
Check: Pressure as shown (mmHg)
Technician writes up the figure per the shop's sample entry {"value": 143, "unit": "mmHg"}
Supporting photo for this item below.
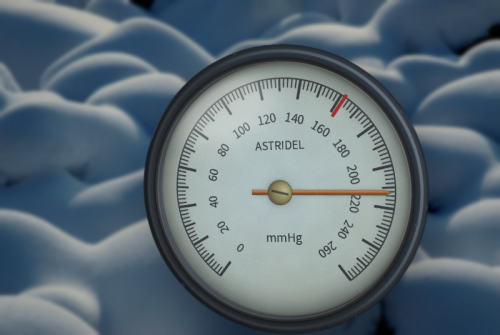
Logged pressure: {"value": 212, "unit": "mmHg"}
